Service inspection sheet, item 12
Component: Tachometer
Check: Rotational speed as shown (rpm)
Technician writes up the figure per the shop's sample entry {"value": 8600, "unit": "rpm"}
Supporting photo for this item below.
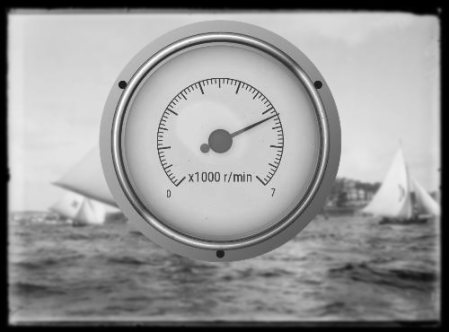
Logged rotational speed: {"value": 5200, "unit": "rpm"}
